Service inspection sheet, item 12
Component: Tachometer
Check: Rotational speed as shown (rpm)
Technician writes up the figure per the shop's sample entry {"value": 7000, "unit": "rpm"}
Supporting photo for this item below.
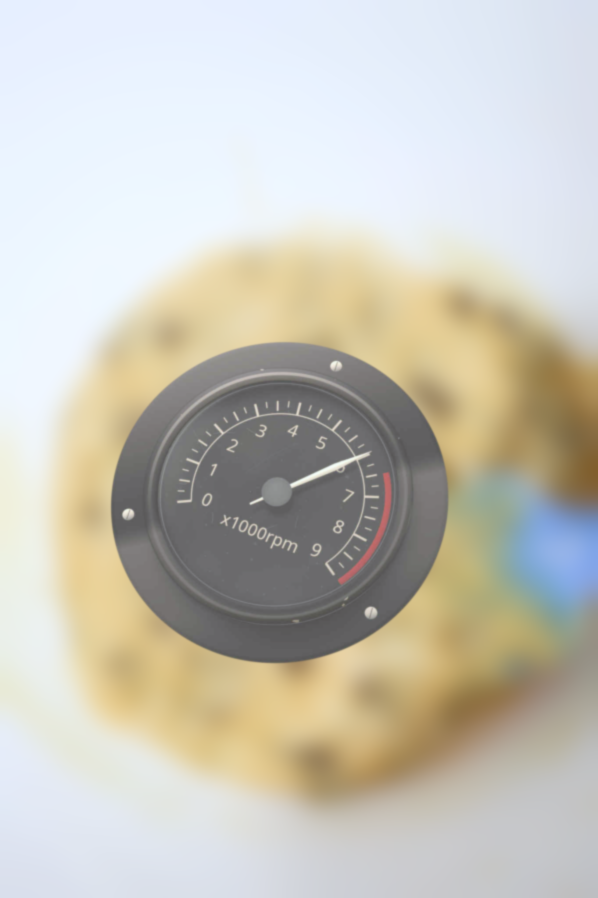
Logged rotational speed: {"value": 6000, "unit": "rpm"}
